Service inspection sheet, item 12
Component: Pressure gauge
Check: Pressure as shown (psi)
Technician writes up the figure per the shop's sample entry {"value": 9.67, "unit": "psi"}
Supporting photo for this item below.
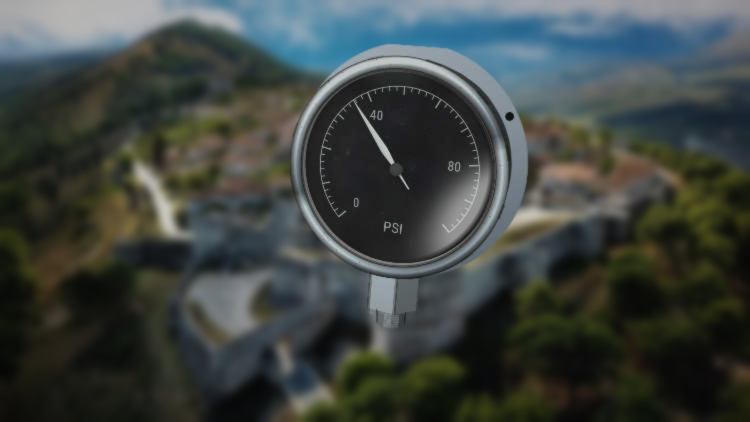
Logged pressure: {"value": 36, "unit": "psi"}
